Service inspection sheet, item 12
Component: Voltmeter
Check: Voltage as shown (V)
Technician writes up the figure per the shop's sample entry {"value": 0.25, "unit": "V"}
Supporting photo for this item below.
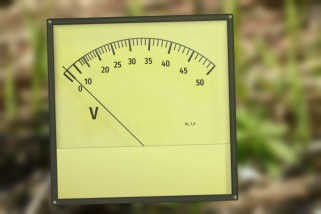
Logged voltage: {"value": 5, "unit": "V"}
